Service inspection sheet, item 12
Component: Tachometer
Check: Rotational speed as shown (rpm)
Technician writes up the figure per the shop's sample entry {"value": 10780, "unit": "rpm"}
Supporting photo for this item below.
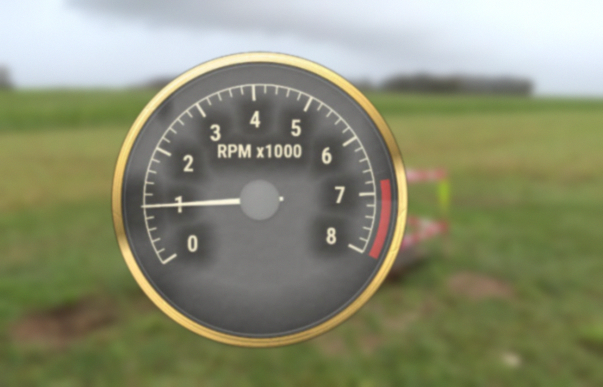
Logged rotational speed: {"value": 1000, "unit": "rpm"}
